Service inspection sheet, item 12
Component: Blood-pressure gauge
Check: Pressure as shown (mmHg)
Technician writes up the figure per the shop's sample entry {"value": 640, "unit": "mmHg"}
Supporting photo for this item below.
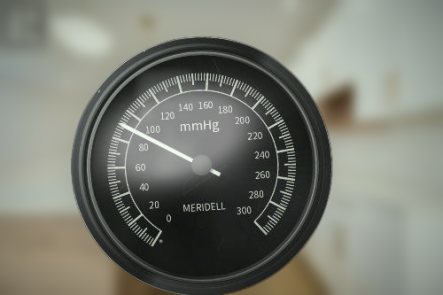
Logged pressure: {"value": 90, "unit": "mmHg"}
